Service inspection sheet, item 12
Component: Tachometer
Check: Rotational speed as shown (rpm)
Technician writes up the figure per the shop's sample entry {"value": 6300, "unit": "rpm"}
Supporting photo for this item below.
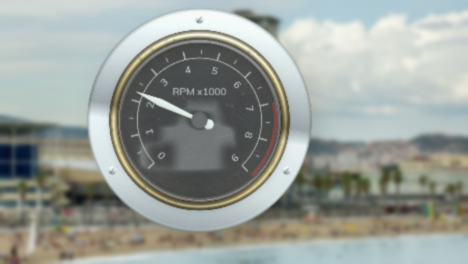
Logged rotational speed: {"value": 2250, "unit": "rpm"}
